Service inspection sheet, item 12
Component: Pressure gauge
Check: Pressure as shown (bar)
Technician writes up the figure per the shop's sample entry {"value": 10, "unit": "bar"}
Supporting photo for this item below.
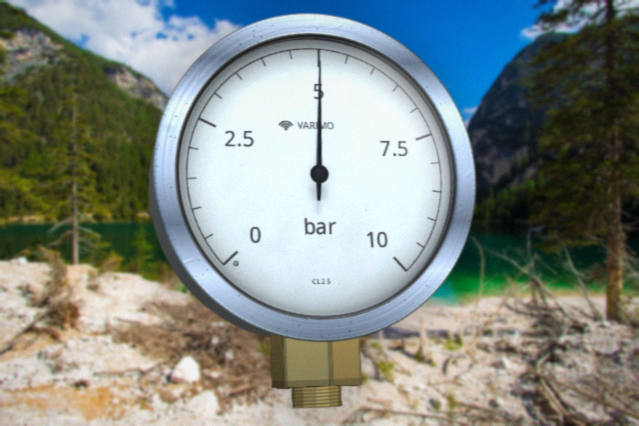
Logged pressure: {"value": 5, "unit": "bar"}
